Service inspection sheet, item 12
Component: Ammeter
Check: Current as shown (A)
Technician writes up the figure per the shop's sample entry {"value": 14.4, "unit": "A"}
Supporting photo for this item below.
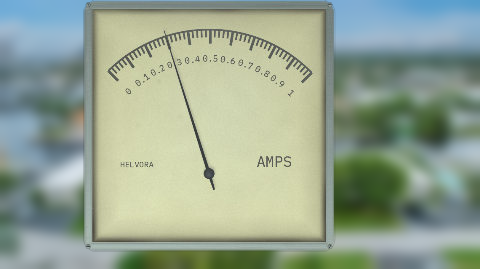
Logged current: {"value": 0.3, "unit": "A"}
